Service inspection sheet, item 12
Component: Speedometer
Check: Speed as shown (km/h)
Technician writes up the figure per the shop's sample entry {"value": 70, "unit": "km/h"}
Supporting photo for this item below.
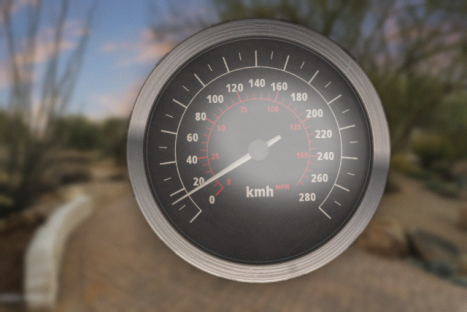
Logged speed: {"value": 15, "unit": "km/h"}
